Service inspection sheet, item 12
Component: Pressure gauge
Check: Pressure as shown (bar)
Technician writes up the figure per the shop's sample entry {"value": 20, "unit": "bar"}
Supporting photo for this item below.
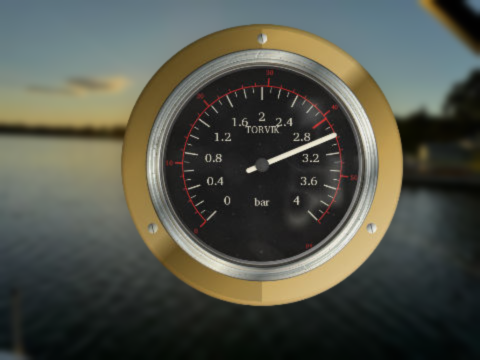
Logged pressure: {"value": 3, "unit": "bar"}
